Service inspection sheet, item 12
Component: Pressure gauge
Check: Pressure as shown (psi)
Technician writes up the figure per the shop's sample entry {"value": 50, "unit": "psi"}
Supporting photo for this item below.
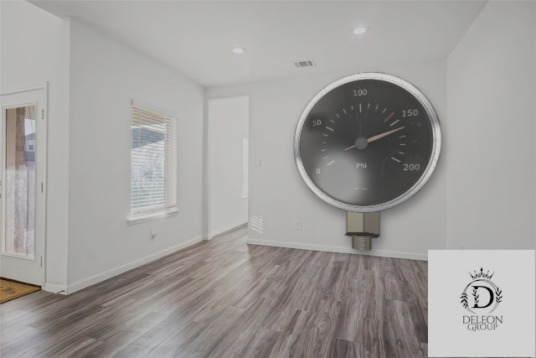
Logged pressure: {"value": 160, "unit": "psi"}
